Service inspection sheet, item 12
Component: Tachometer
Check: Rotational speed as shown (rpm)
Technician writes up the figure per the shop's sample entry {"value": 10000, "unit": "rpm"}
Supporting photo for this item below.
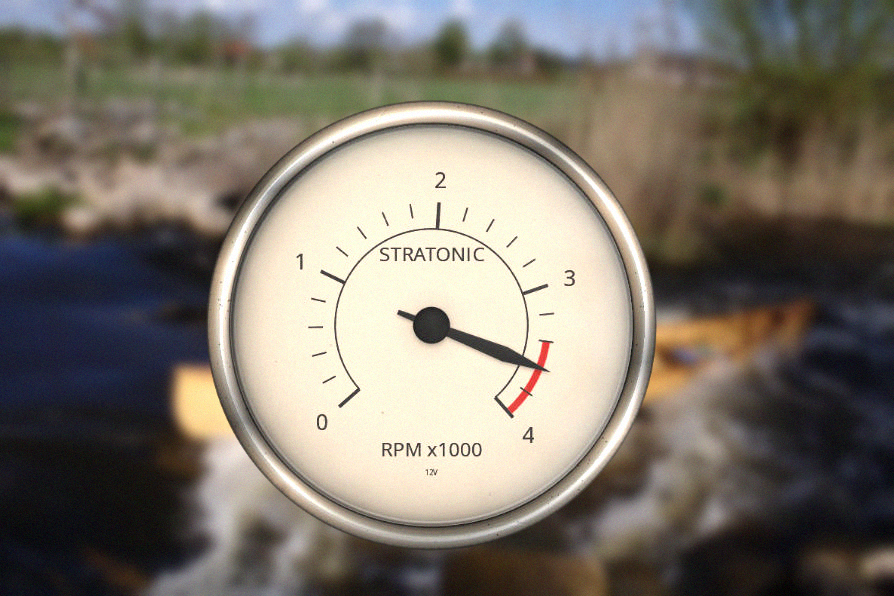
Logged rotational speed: {"value": 3600, "unit": "rpm"}
